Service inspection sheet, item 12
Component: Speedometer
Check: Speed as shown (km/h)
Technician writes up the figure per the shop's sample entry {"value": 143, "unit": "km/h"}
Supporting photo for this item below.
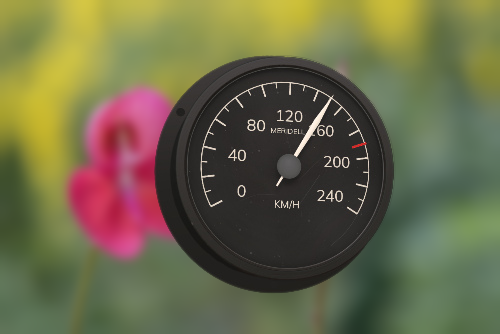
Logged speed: {"value": 150, "unit": "km/h"}
